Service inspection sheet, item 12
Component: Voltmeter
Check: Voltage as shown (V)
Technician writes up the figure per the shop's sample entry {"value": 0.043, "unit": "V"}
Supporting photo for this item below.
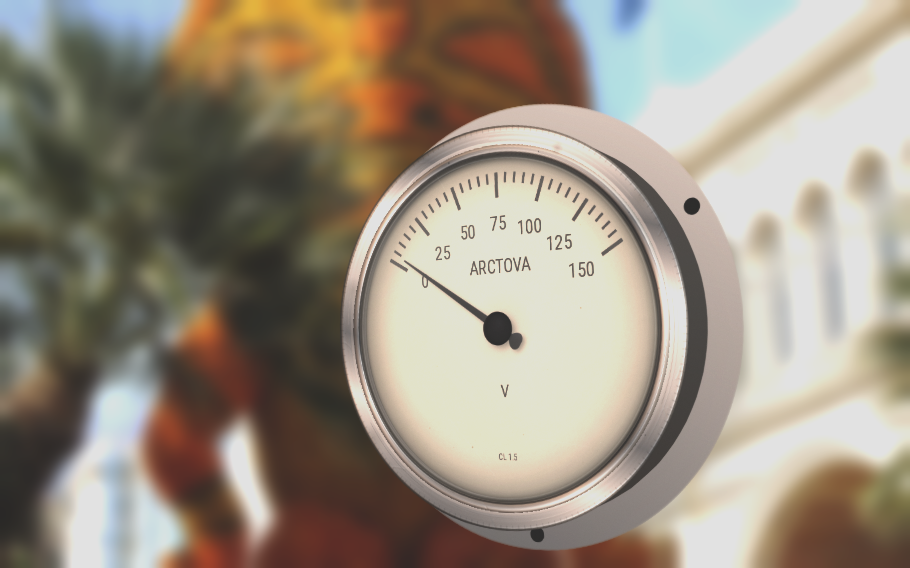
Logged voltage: {"value": 5, "unit": "V"}
